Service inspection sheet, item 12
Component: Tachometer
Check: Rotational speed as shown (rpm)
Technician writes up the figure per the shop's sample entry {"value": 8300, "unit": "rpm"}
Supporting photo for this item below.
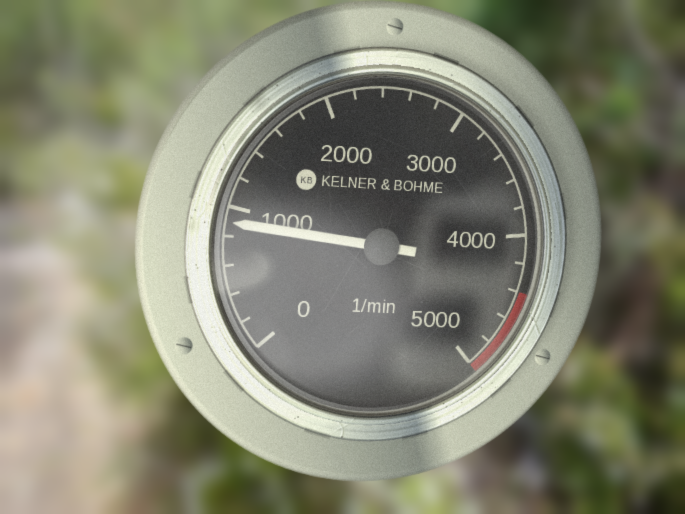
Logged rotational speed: {"value": 900, "unit": "rpm"}
